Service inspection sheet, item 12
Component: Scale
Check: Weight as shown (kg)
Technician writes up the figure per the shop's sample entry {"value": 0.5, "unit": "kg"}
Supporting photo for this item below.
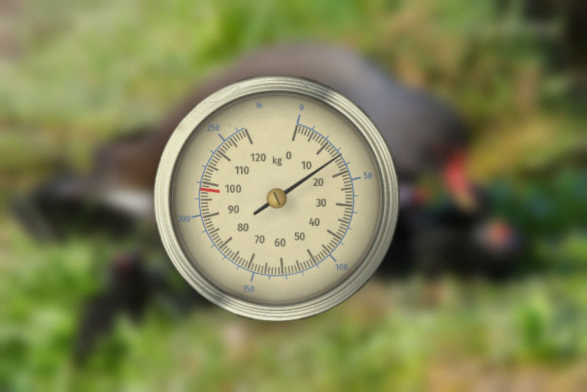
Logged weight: {"value": 15, "unit": "kg"}
